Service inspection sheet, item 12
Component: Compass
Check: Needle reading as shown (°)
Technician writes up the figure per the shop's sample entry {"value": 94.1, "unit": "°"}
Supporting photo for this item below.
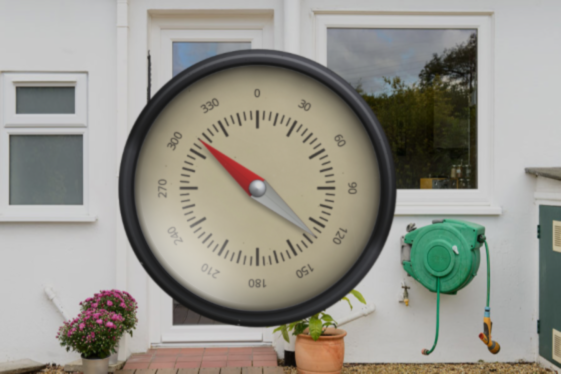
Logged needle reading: {"value": 310, "unit": "°"}
